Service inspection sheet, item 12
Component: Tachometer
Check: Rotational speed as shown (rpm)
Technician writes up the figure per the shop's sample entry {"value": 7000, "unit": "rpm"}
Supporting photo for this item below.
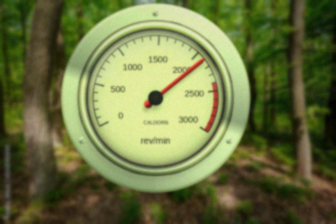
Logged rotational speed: {"value": 2100, "unit": "rpm"}
